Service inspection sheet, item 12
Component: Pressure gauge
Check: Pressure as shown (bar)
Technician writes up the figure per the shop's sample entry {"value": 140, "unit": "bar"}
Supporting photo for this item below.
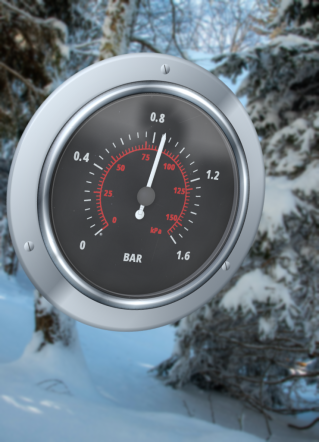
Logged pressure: {"value": 0.85, "unit": "bar"}
